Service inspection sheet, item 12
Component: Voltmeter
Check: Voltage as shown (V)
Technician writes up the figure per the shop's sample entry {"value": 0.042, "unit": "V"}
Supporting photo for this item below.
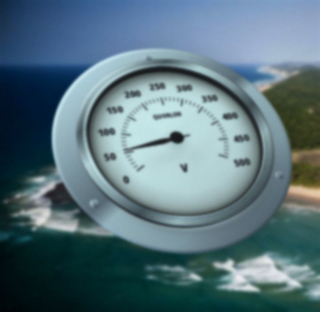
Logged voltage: {"value": 50, "unit": "V"}
